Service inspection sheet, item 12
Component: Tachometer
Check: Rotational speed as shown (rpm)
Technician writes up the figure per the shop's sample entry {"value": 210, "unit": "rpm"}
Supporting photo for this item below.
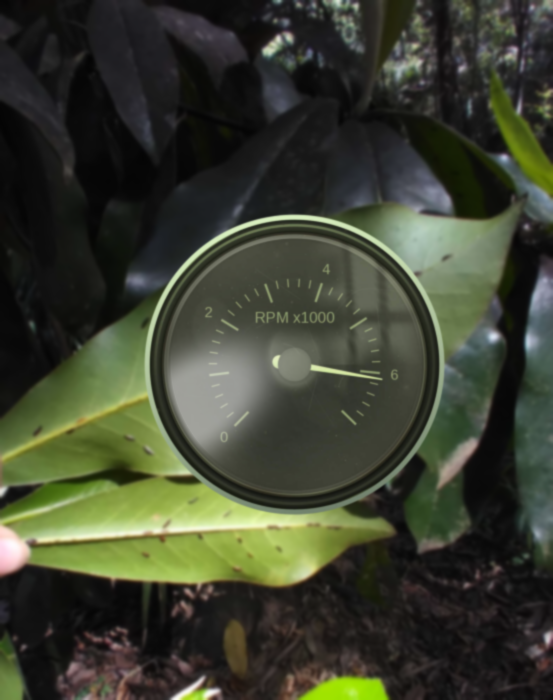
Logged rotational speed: {"value": 6100, "unit": "rpm"}
